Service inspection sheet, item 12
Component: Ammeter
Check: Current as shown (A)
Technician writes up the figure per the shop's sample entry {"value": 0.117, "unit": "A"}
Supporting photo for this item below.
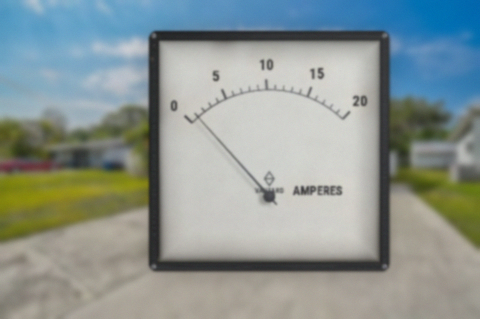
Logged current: {"value": 1, "unit": "A"}
